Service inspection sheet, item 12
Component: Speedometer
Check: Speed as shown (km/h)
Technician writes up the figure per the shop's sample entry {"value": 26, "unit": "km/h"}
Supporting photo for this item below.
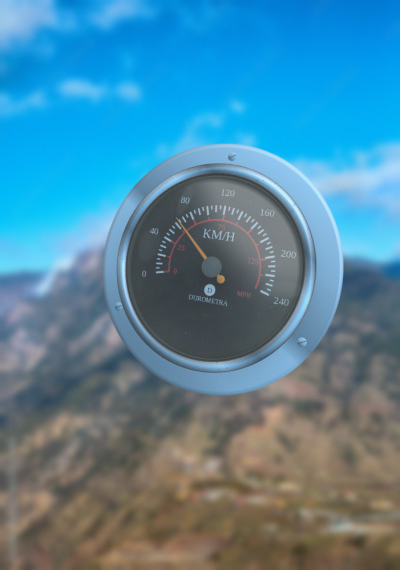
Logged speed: {"value": 65, "unit": "km/h"}
